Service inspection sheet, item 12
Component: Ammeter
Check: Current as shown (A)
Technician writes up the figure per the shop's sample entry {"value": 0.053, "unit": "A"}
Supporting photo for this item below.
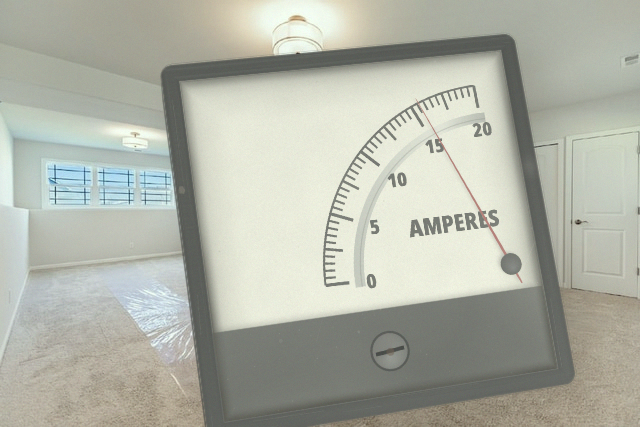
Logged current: {"value": 15.5, "unit": "A"}
